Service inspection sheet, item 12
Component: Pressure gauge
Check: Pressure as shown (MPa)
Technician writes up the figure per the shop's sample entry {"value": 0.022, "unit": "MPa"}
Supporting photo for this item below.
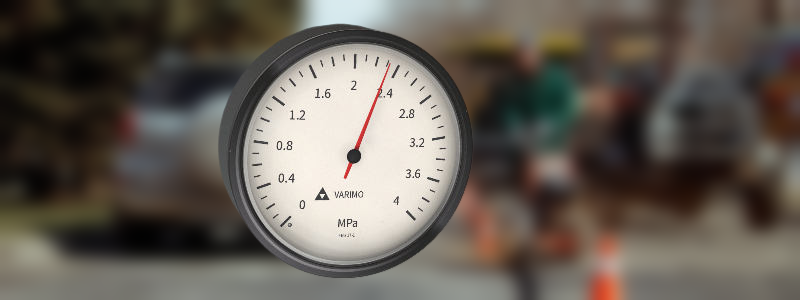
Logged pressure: {"value": 2.3, "unit": "MPa"}
